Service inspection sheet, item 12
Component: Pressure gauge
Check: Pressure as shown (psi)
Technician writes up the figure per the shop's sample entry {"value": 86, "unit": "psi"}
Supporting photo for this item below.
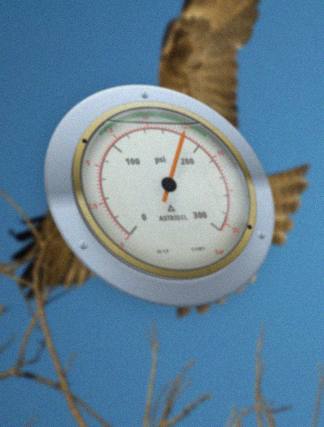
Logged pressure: {"value": 180, "unit": "psi"}
